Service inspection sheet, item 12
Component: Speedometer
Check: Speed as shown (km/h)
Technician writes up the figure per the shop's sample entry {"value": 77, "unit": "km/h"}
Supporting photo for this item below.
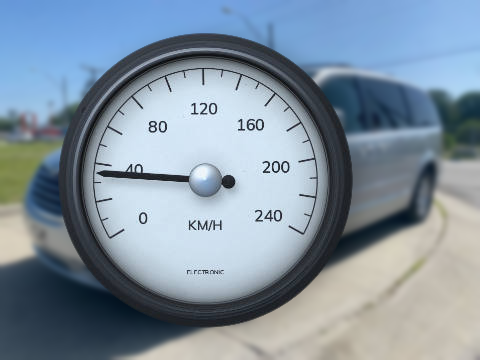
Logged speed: {"value": 35, "unit": "km/h"}
